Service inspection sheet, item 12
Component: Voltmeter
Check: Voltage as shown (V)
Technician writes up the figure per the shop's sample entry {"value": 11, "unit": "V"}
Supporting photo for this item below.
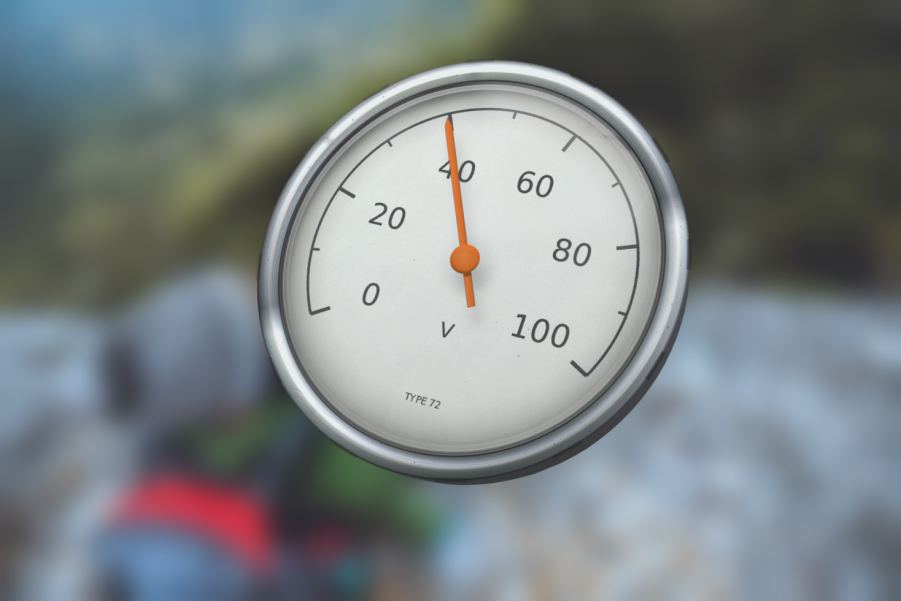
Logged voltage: {"value": 40, "unit": "V"}
